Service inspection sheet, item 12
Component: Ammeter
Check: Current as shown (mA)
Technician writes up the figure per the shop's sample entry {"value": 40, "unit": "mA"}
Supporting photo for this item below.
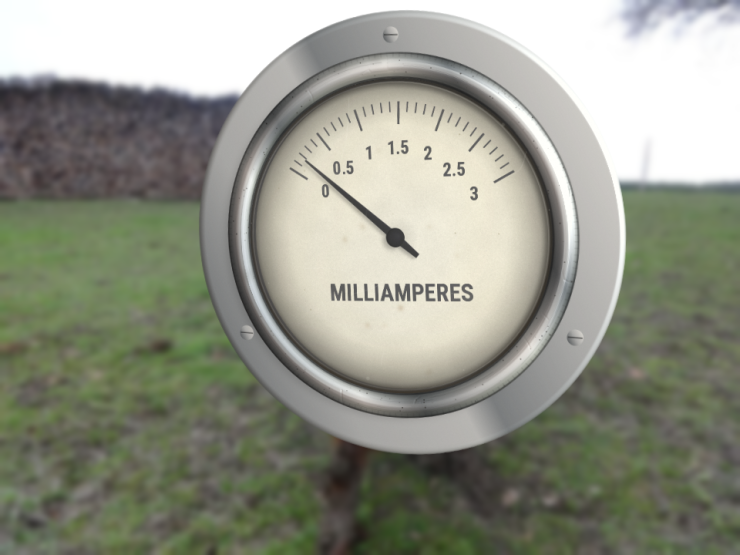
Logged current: {"value": 0.2, "unit": "mA"}
